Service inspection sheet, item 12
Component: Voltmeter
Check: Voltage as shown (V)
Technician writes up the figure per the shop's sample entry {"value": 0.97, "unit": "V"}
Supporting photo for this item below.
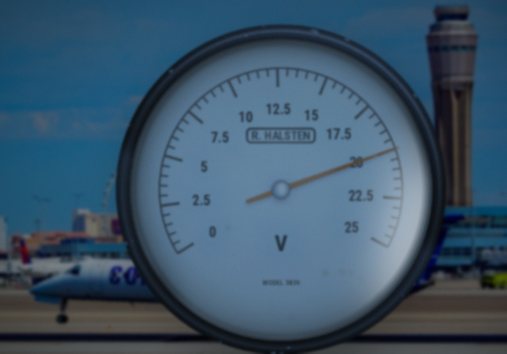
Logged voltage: {"value": 20, "unit": "V"}
